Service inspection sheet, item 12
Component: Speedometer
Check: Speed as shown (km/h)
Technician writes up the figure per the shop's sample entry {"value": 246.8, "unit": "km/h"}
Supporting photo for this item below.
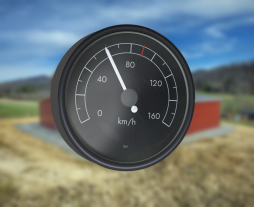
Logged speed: {"value": 60, "unit": "km/h"}
